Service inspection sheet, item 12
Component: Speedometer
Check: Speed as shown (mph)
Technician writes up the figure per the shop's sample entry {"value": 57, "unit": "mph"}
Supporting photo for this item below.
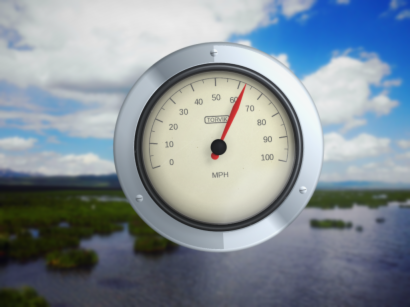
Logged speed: {"value": 62.5, "unit": "mph"}
